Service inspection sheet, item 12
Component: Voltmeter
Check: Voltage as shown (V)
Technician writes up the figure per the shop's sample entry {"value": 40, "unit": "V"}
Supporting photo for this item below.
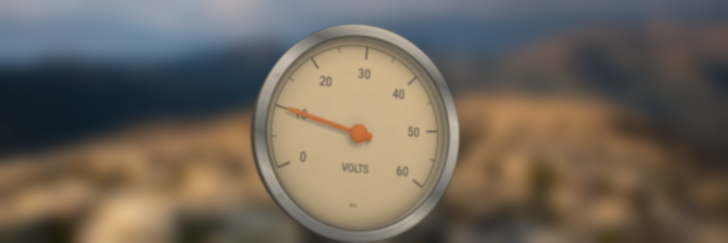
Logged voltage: {"value": 10, "unit": "V"}
